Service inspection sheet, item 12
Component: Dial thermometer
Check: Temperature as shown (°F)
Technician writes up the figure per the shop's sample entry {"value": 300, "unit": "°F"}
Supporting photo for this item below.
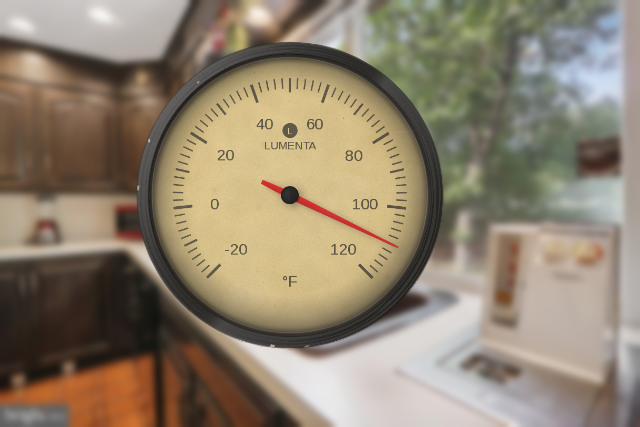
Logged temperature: {"value": 110, "unit": "°F"}
